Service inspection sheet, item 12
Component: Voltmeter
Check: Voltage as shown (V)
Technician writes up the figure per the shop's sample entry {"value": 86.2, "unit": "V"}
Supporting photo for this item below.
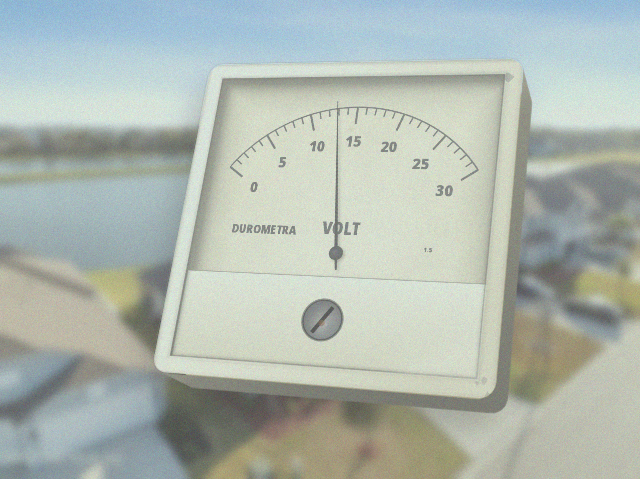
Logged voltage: {"value": 13, "unit": "V"}
